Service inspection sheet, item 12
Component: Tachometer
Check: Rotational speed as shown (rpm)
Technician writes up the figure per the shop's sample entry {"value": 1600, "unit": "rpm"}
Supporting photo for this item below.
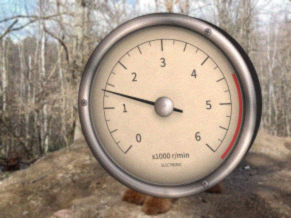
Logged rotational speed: {"value": 1375, "unit": "rpm"}
